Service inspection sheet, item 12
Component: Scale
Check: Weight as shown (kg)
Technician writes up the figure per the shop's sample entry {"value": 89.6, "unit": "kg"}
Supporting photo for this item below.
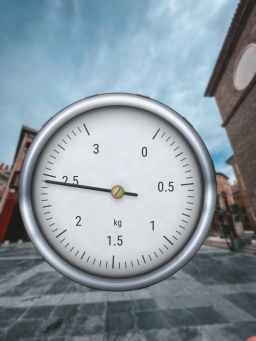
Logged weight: {"value": 2.45, "unit": "kg"}
